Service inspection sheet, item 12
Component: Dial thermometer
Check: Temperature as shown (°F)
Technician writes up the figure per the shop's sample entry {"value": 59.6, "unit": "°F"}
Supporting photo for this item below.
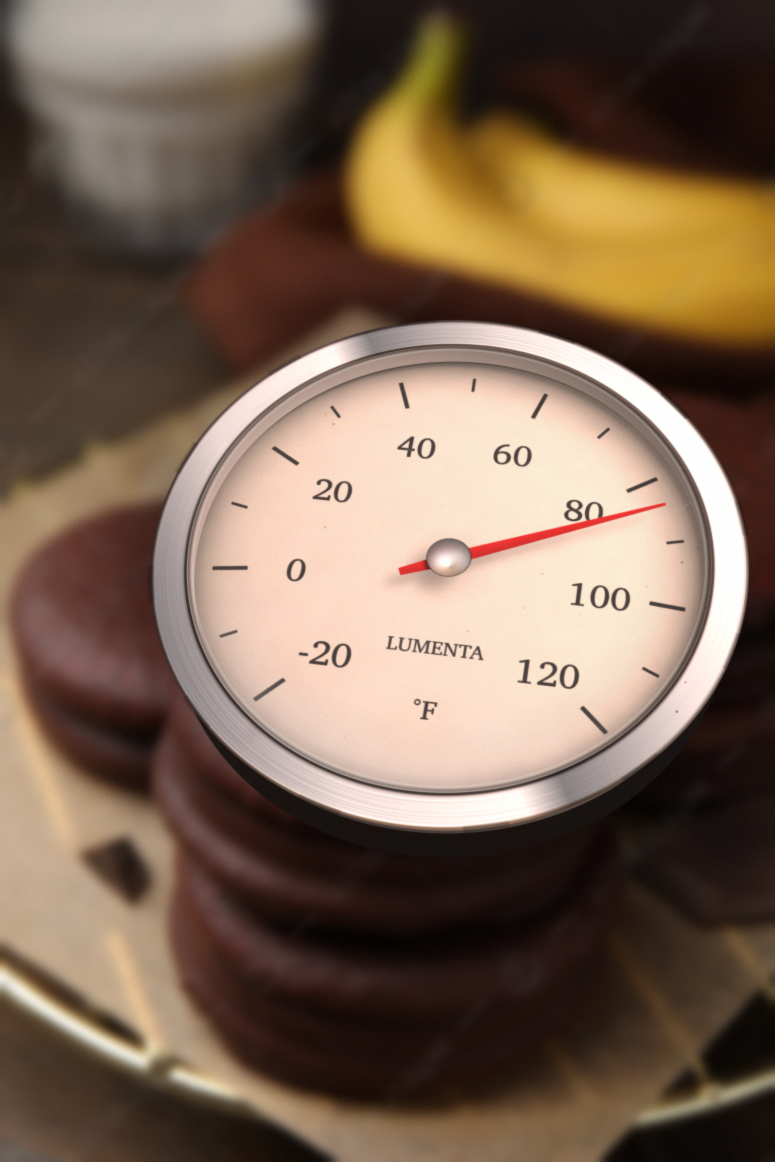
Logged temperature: {"value": 85, "unit": "°F"}
